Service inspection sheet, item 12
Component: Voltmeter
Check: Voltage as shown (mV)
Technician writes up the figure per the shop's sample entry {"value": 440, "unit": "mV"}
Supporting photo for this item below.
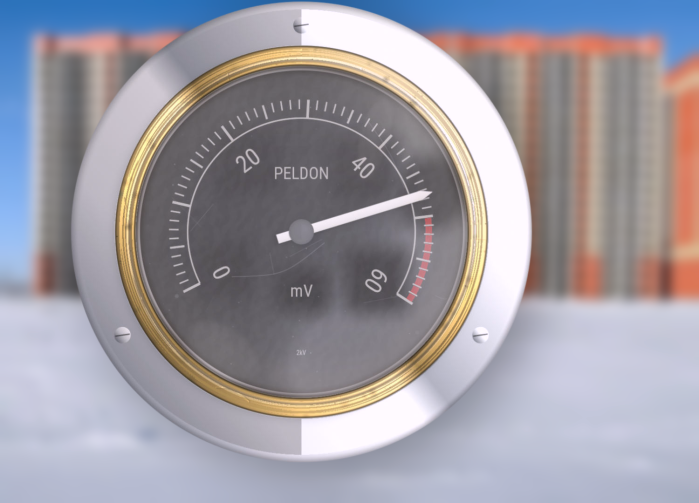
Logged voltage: {"value": 47.5, "unit": "mV"}
